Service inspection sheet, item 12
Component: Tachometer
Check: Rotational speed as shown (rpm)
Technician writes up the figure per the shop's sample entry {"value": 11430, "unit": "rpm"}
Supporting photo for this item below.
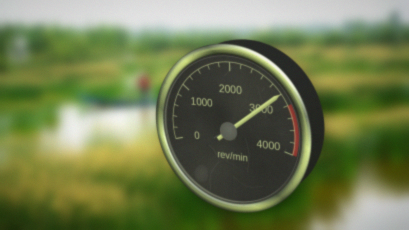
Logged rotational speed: {"value": 3000, "unit": "rpm"}
